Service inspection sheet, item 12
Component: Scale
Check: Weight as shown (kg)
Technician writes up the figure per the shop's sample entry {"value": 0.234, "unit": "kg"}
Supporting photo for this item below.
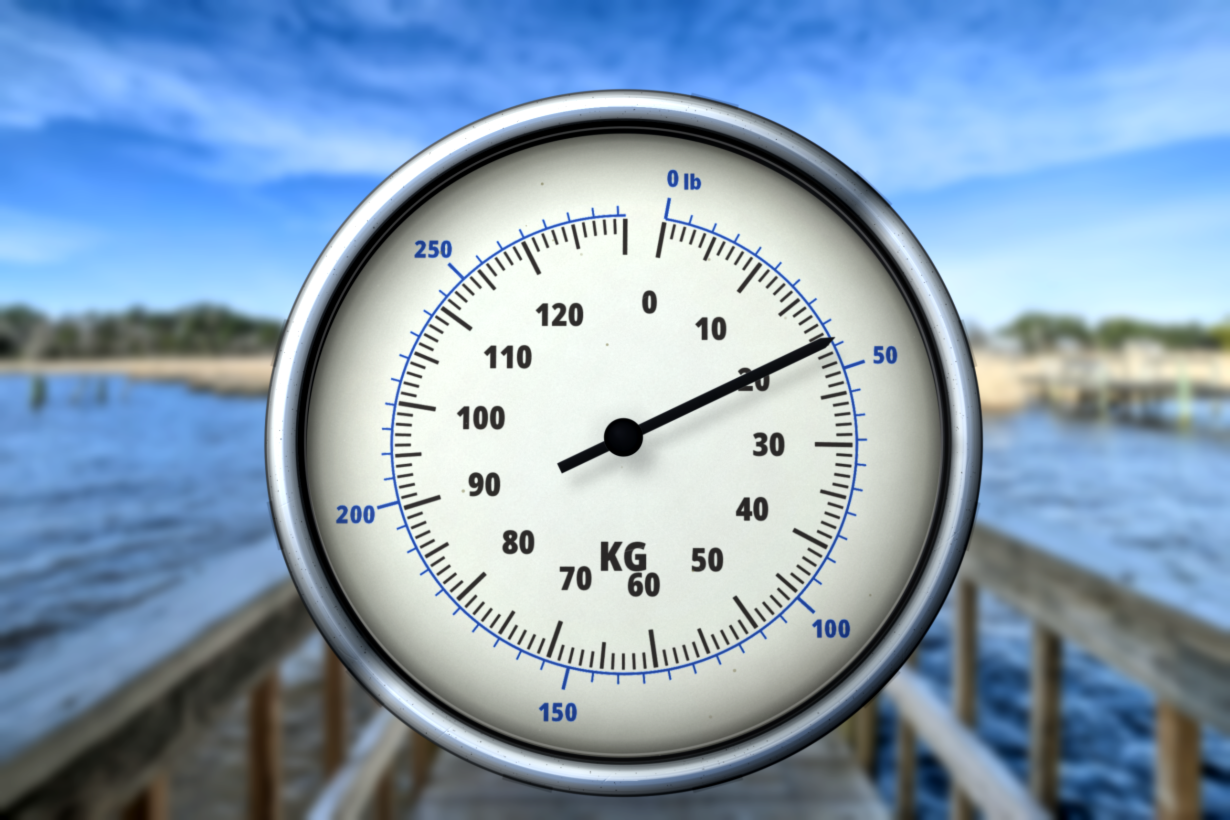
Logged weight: {"value": 20, "unit": "kg"}
